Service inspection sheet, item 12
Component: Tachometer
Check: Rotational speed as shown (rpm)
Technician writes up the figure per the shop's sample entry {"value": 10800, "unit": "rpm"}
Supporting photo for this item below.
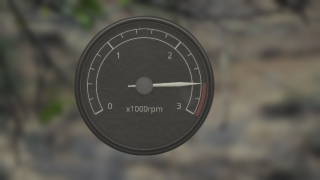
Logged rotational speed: {"value": 2600, "unit": "rpm"}
